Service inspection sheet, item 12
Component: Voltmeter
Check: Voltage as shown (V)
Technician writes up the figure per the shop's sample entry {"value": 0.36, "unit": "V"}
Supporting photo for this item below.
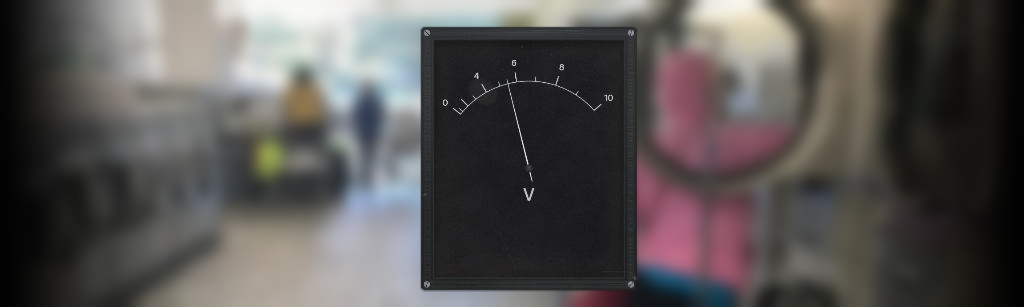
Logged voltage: {"value": 5.5, "unit": "V"}
